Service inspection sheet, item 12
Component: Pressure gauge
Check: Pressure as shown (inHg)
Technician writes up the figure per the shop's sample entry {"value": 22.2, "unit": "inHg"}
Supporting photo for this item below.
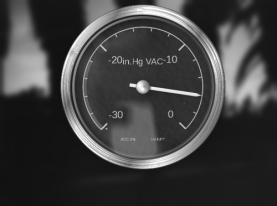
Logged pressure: {"value": -4, "unit": "inHg"}
